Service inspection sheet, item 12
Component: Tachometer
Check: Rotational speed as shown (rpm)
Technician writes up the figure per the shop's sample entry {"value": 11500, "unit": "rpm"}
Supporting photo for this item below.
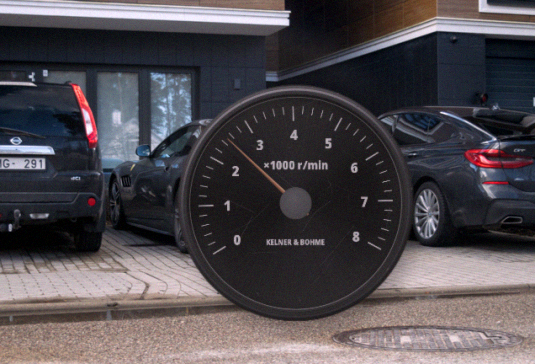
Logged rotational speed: {"value": 2500, "unit": "rpm"}
